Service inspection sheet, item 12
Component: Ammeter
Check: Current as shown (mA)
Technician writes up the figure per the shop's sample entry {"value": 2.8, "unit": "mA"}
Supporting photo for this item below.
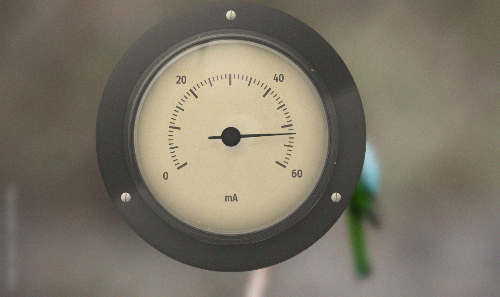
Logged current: {"value": 52, "unit": "mA"}
